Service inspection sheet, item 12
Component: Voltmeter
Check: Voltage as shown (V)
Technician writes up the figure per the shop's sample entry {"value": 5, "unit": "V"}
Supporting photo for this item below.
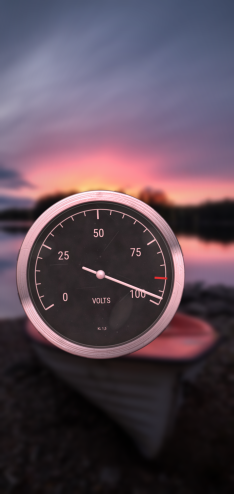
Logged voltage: {"value": 97.5, "unit": "V"}
